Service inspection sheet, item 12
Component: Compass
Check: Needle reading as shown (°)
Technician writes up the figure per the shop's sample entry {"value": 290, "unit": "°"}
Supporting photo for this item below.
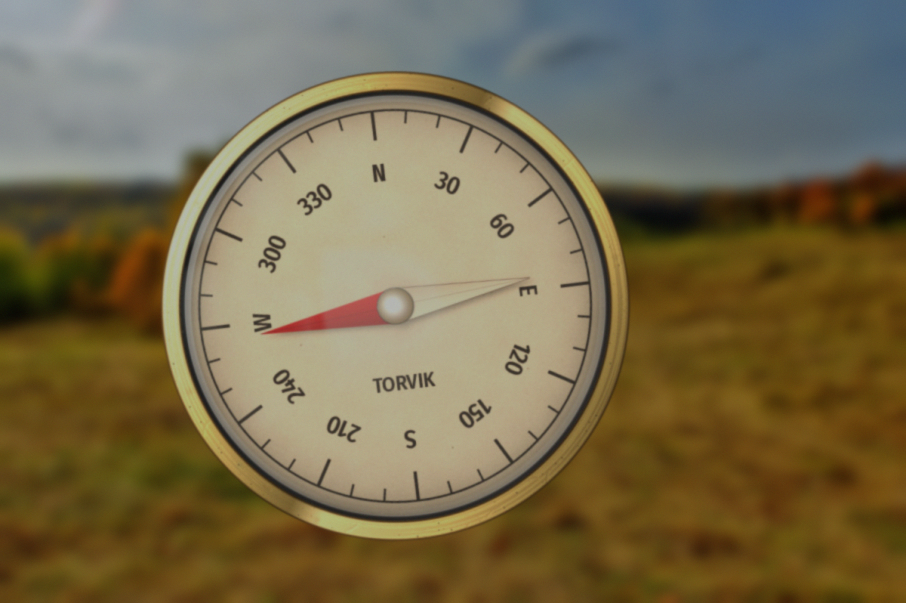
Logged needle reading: {"value": 265, "unit": "°"}
